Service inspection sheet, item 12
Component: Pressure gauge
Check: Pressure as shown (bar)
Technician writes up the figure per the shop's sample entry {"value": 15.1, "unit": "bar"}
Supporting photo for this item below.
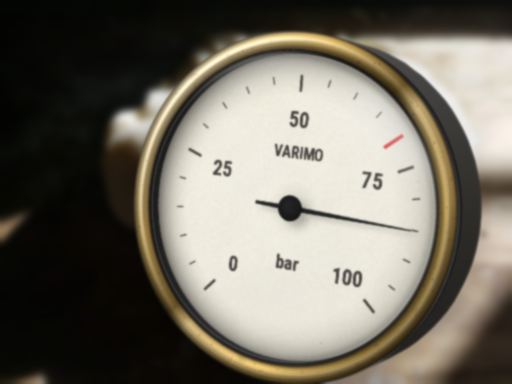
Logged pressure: {"value": 85, "unit": "bar"}
